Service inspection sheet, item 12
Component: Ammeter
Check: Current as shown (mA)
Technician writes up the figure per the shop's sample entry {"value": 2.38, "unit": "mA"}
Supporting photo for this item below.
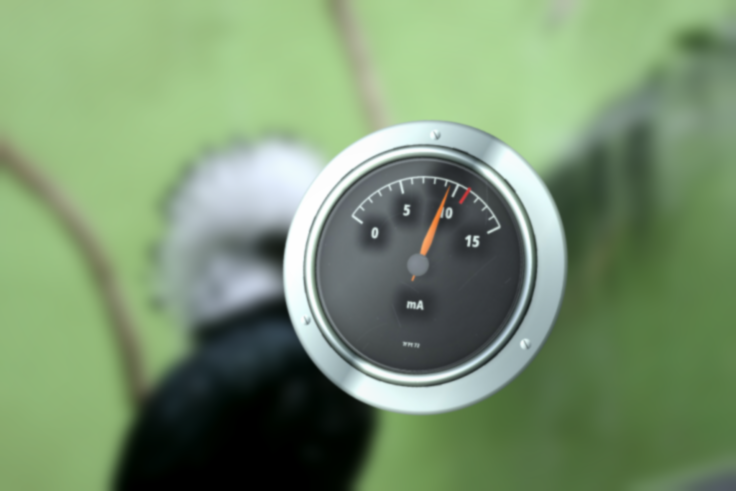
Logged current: {"value": 9.5, "unit": "mA"}
